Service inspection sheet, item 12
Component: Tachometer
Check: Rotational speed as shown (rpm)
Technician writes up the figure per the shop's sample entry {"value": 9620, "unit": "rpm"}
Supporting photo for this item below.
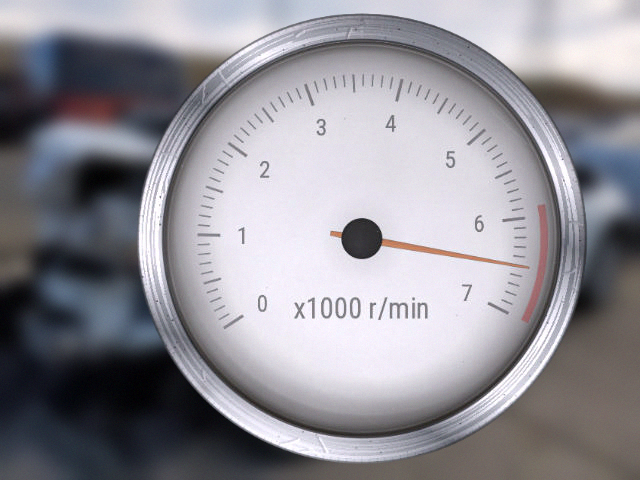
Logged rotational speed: {"value": 6500, "unit": "rpm"}
